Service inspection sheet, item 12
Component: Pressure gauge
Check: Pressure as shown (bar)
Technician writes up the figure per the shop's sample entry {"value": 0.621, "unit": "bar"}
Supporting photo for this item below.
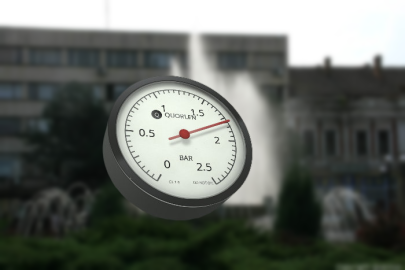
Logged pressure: {"value": 1.8, "unit": "bar"}
